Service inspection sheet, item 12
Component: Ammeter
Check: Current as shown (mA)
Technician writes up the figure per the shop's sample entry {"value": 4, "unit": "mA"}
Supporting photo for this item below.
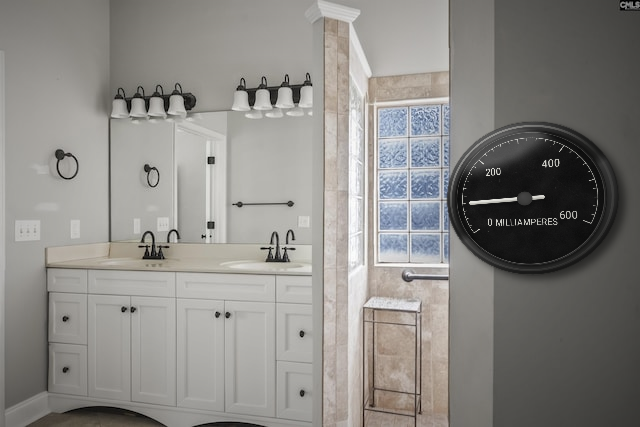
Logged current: {"value": 80, "unit": "mA"}
